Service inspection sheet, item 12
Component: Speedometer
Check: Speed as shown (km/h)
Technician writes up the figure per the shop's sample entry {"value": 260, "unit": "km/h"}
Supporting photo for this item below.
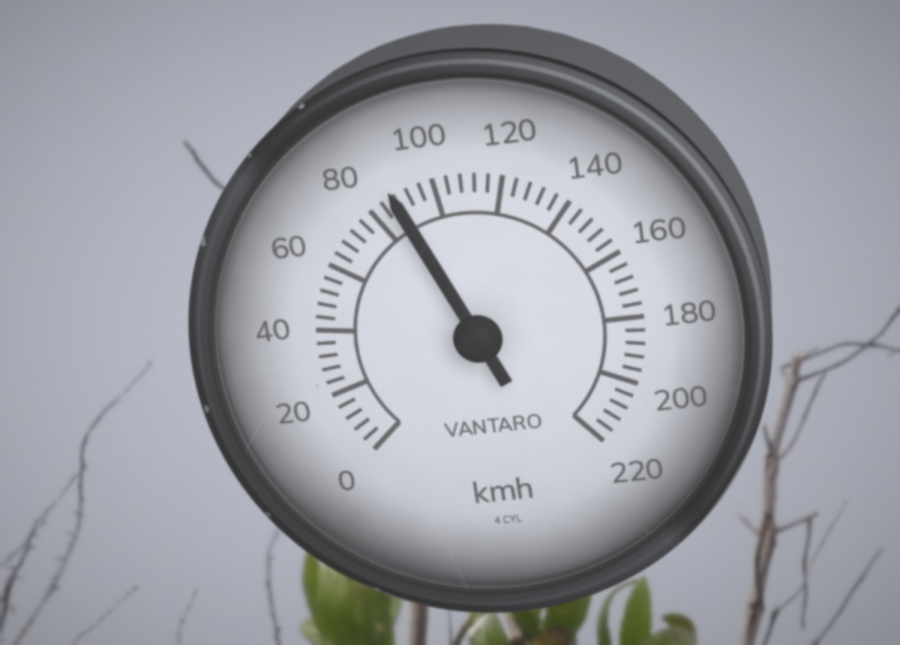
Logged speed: {"value": 88, "unit": "km/h"}
